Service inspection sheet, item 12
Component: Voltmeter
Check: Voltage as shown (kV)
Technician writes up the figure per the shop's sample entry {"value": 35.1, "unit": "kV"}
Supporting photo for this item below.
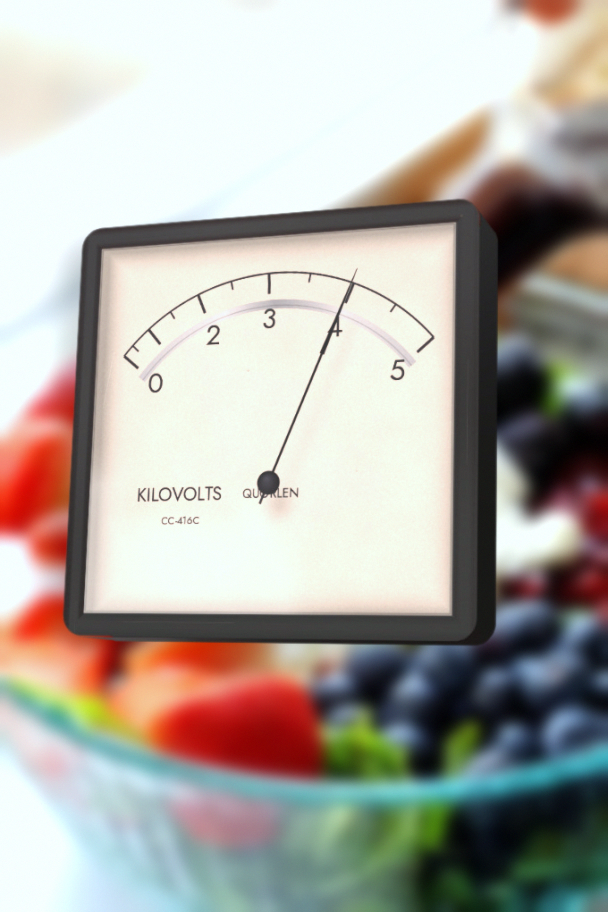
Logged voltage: {"value": 4, "unit": "kV"}
